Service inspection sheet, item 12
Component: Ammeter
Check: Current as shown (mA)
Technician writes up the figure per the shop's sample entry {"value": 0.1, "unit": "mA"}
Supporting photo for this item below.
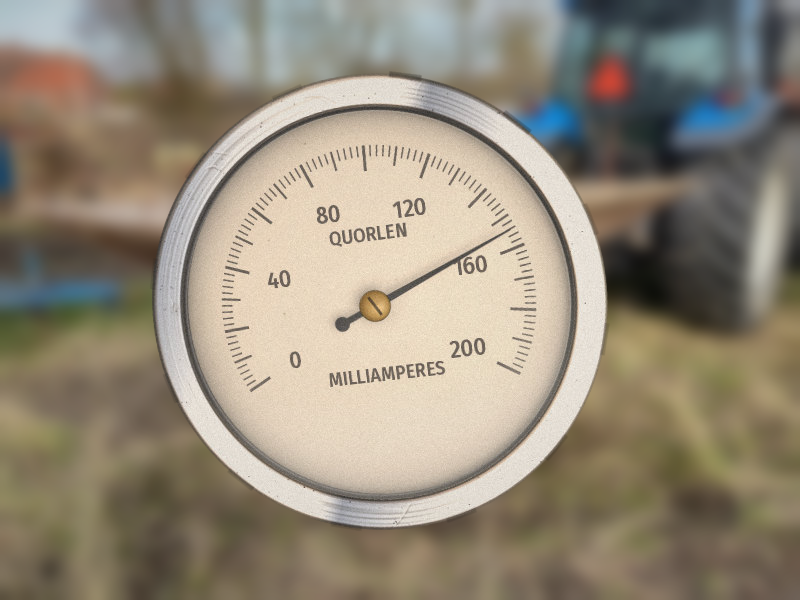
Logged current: {"value": 154, "unit": "mA"}
